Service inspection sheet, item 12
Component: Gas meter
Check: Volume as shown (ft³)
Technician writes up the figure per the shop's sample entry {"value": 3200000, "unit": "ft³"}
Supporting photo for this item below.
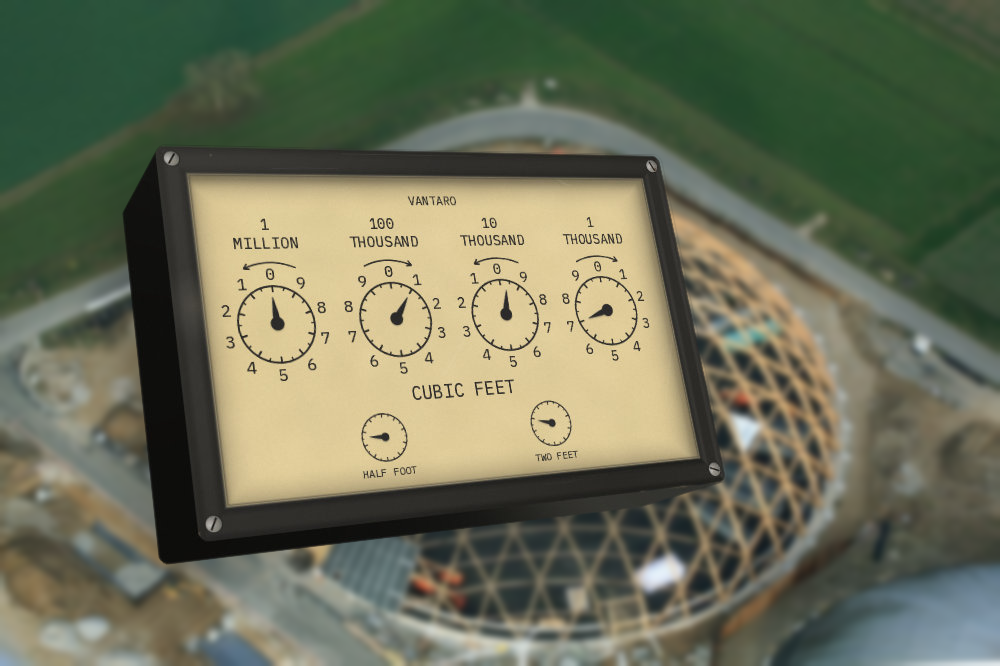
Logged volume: {"value": 9700, "unit": "ft³"}
